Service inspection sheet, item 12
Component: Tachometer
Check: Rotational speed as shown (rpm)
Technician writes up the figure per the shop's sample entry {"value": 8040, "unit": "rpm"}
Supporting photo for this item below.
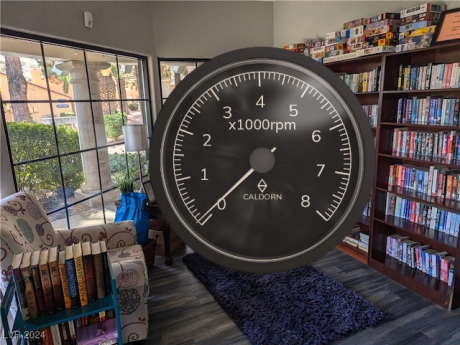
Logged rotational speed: {"value": 100, "unit": "rpm"}
